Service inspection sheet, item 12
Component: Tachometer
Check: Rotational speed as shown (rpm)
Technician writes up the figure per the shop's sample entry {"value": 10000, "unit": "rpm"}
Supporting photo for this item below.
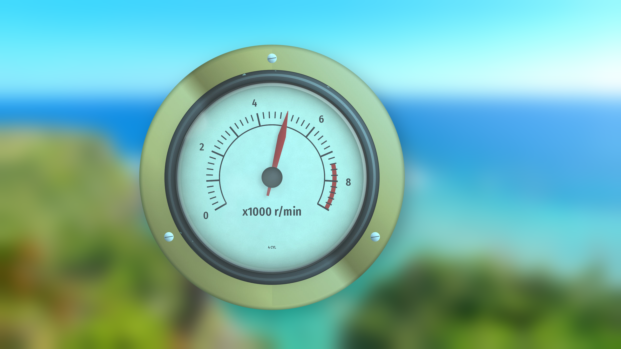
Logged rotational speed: {"value": 5000, "unit": "rpm"}
